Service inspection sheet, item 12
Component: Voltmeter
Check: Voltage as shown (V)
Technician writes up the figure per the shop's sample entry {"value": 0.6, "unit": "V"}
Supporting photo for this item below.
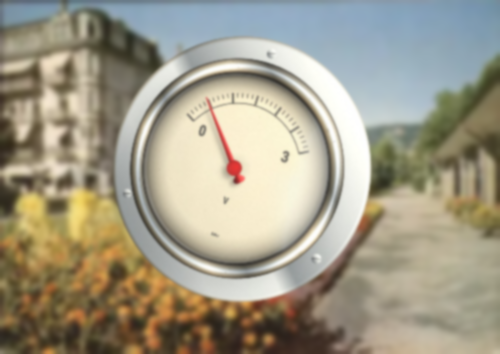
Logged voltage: {"value": 0.5, "unit": "V"}
